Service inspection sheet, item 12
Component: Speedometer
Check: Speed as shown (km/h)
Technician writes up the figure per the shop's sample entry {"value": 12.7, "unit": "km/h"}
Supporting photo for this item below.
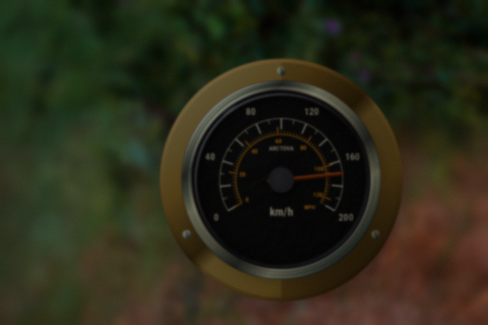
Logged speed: {"value": 170, "unit": "km/h"}
